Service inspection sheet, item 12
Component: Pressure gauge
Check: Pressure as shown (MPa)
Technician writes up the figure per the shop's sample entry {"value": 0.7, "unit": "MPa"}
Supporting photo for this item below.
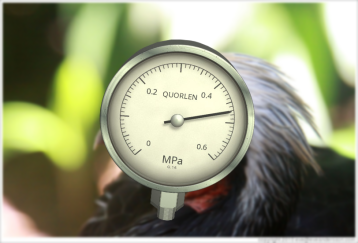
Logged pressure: {"value": 0.47, "unit": "MPa"}
